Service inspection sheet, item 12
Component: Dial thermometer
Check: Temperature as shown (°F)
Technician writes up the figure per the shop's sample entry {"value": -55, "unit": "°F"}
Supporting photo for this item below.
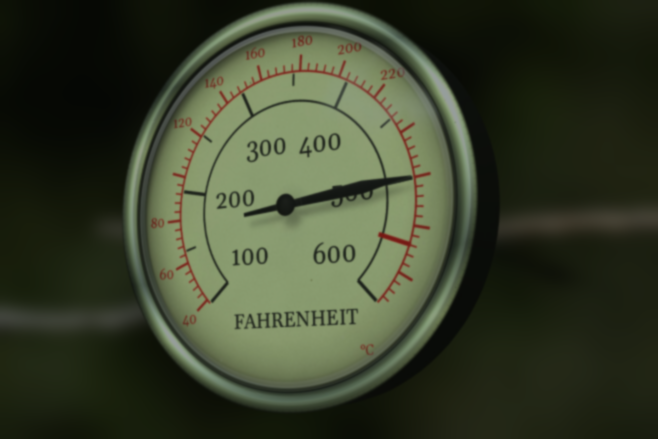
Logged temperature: {"value": 500, "unit": "°F"}
